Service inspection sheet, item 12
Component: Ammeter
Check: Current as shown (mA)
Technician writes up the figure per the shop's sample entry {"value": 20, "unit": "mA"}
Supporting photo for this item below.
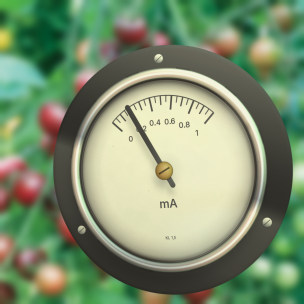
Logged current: {"value": 0.2, "unit": "mA"}
